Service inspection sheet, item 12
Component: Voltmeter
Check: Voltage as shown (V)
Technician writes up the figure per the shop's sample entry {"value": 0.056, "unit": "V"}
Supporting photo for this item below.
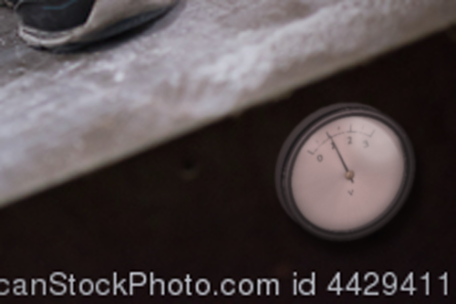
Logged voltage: {"value": 1, "unit": "V"}
